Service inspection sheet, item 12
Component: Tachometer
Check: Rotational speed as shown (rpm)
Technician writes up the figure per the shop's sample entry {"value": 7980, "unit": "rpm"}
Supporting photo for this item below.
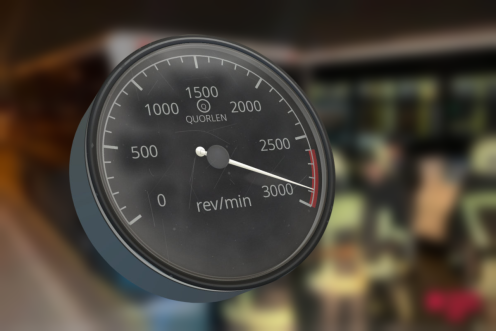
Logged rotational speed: {"value": 2900, "unit": "rpm"}
